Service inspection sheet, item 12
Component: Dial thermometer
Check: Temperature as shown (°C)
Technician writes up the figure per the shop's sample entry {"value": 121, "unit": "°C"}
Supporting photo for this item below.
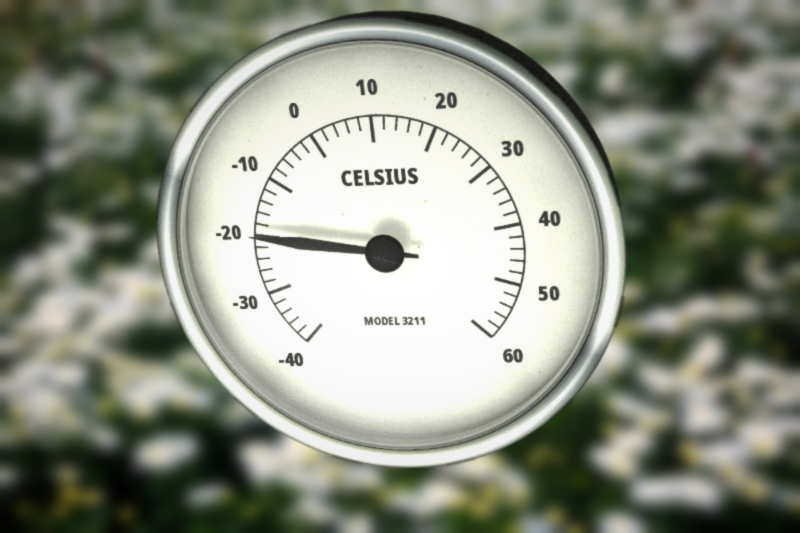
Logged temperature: {"value": -20, "unit": "°C"}
